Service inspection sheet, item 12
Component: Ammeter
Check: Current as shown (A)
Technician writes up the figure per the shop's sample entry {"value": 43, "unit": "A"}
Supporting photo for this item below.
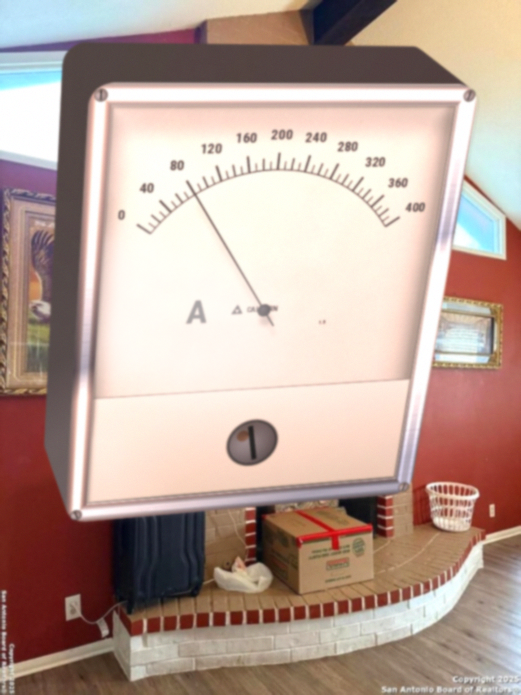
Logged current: {"value": 80, "unit": "A"}
